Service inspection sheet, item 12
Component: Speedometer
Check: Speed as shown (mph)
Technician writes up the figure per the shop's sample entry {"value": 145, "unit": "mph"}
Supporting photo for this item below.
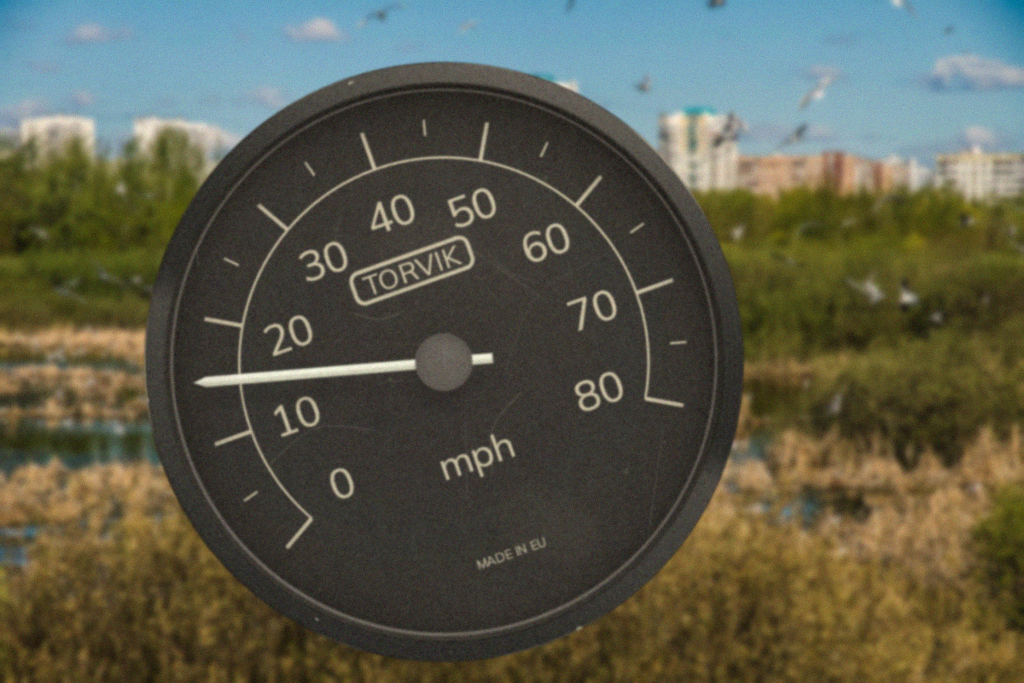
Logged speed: {"value": 15, "unit": "mph"}
